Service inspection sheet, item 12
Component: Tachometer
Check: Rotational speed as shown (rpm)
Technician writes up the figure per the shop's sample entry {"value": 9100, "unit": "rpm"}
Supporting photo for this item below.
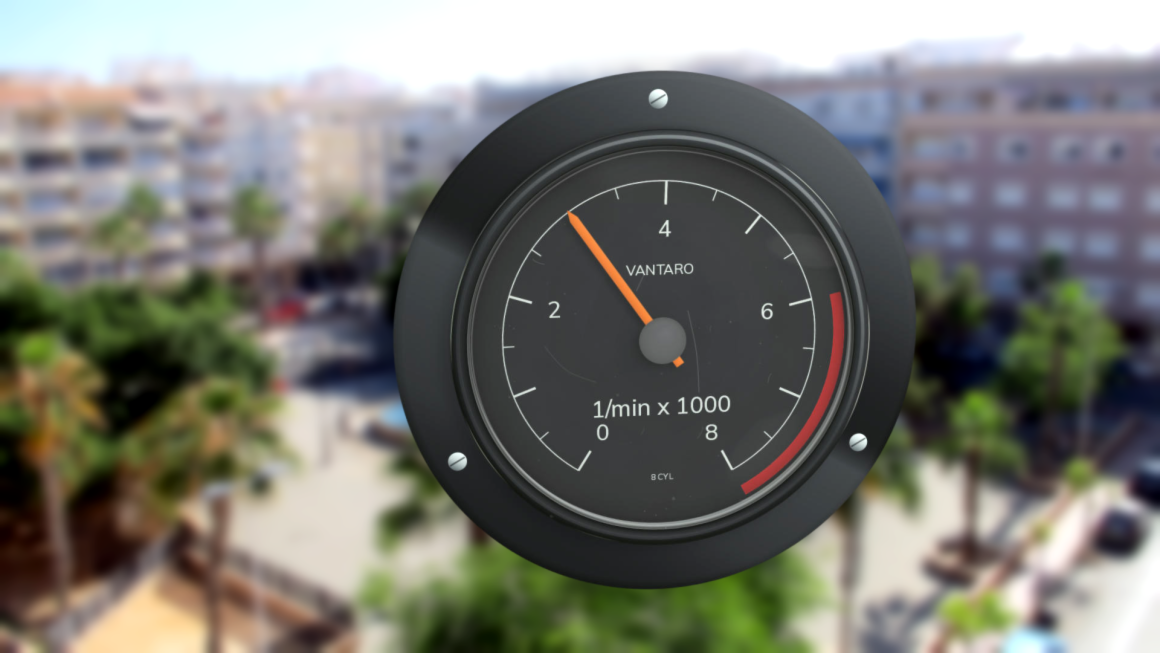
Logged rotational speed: {"value": 3000, "unit": "rpm"}
